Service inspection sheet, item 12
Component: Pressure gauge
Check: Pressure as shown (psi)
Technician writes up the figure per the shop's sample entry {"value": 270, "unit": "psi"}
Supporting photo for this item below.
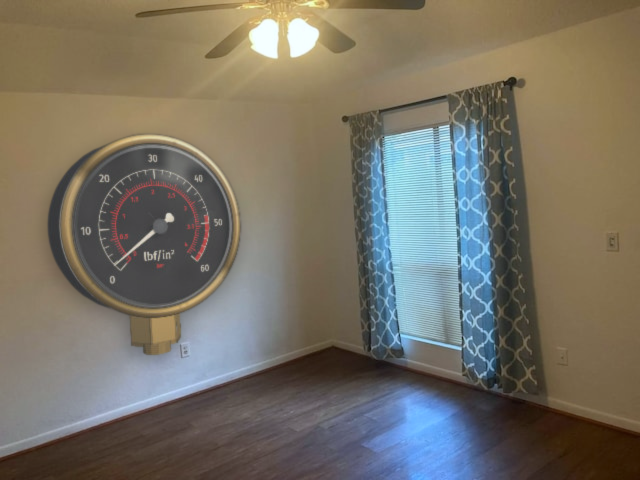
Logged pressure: {"value": 2, "unit": "psi"}
